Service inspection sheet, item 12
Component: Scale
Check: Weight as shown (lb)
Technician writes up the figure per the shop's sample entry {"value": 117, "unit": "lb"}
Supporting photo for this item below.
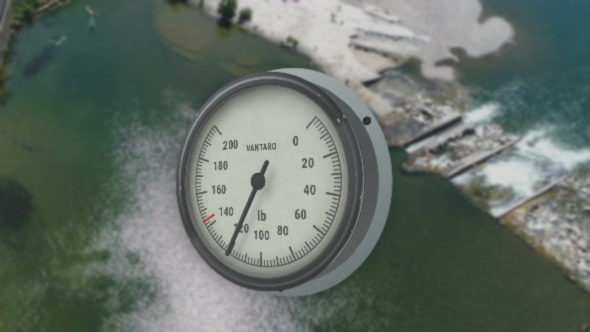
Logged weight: {"value": 120, "unit": "lb"}
